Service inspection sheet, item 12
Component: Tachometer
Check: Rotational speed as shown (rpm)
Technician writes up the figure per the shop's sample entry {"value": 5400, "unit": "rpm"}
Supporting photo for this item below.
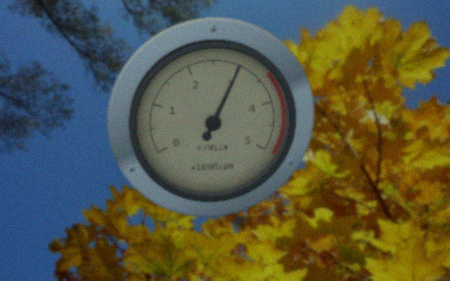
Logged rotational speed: {"value": 3000, "unit": "rpm"}
